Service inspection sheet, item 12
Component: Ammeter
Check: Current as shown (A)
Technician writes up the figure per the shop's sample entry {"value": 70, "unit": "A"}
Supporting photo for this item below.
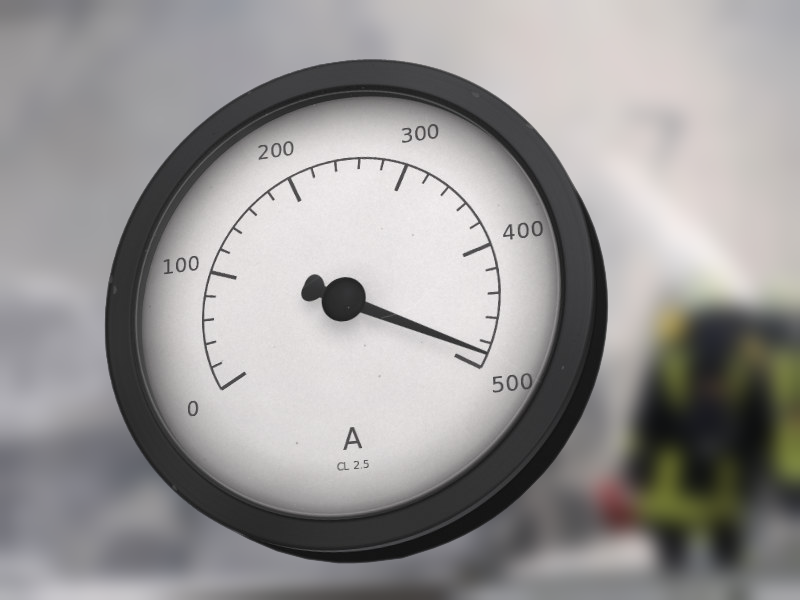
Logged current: {"value": 490, "unit": "A"}
